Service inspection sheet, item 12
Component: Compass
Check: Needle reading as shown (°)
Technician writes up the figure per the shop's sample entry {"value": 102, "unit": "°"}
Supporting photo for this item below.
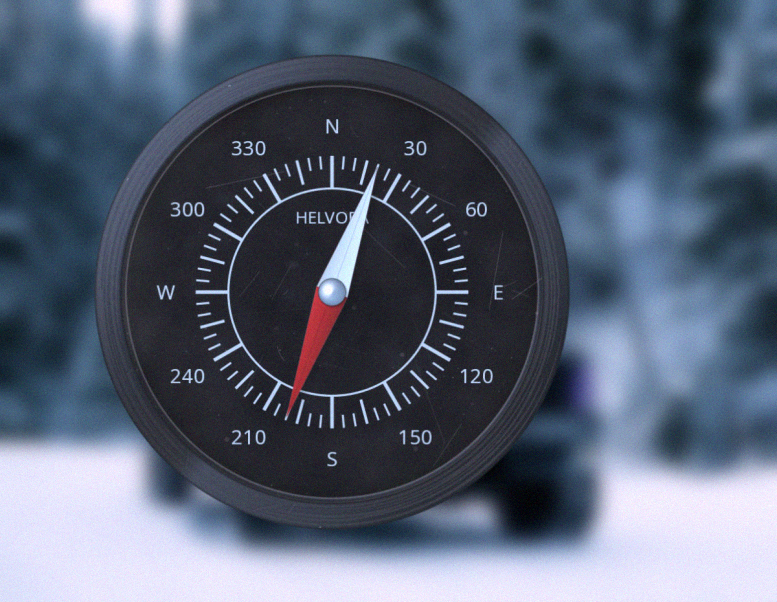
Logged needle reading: {"value": 200, "unit": "°"}
